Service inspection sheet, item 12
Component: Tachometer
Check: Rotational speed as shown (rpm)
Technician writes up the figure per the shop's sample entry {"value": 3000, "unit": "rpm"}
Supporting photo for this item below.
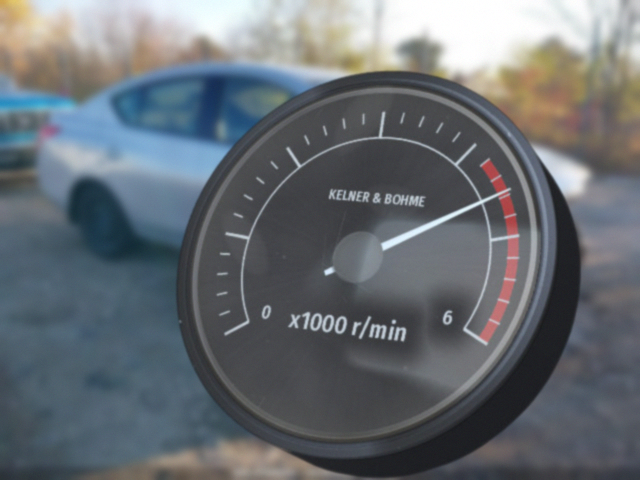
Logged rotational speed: {"value": 4600, "unit": "rpm"}
